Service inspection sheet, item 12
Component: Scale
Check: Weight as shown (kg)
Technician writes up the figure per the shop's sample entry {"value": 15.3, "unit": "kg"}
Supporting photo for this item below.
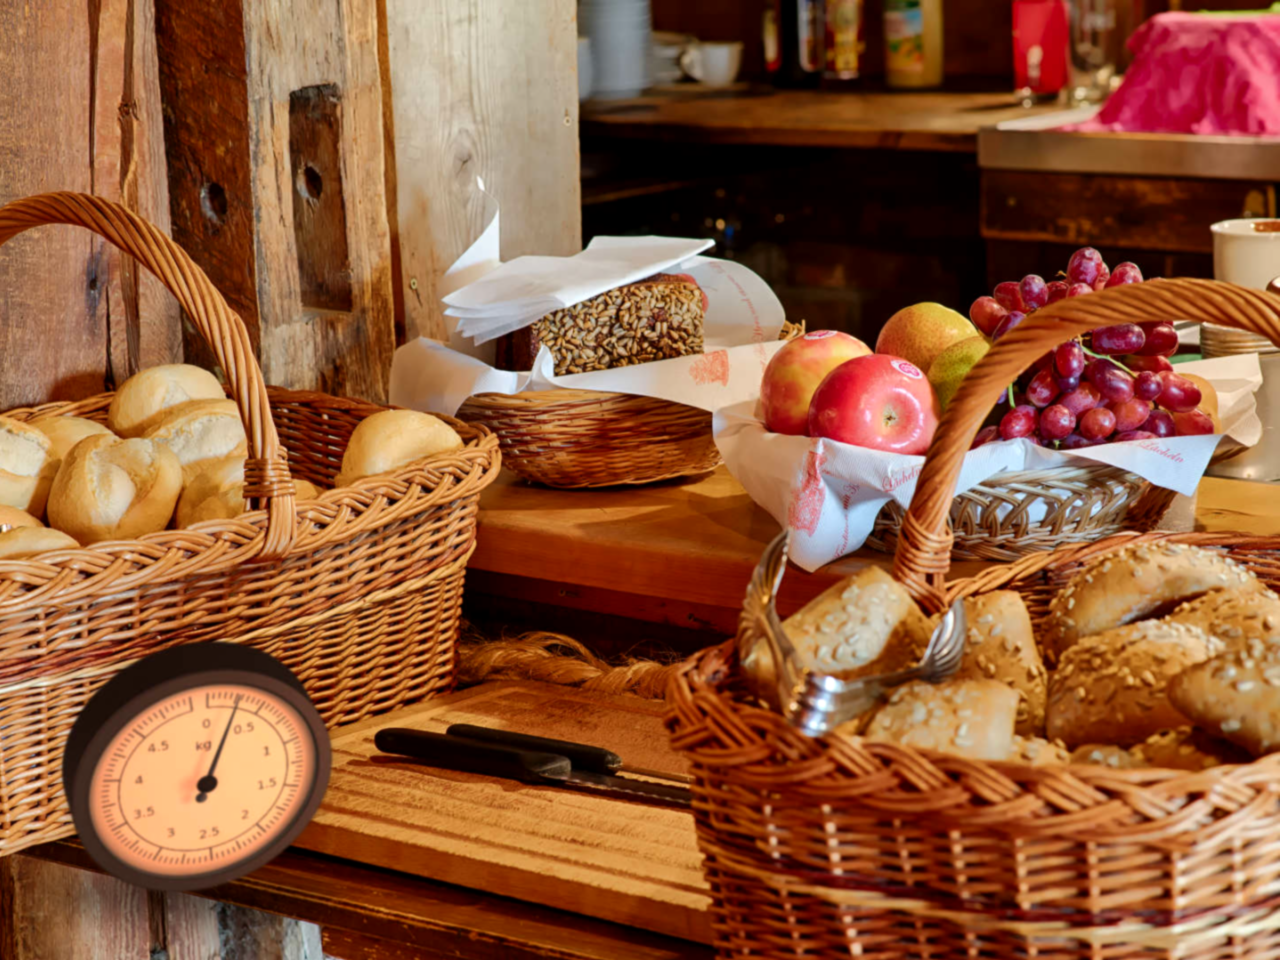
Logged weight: {"value": 0.25, "unit": "kg"}
